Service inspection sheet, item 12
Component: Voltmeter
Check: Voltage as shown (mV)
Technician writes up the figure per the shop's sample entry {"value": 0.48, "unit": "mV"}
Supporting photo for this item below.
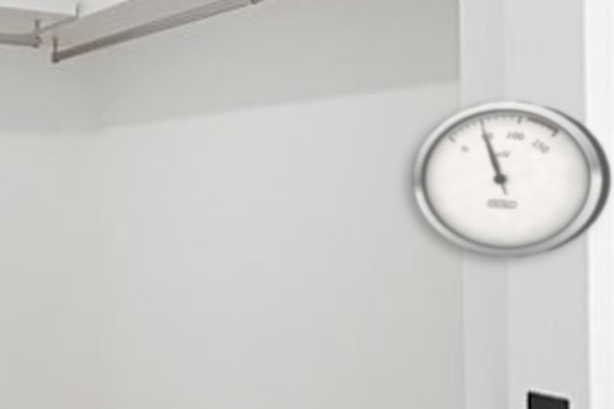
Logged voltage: {"value": 50, "unit": "mV"}
